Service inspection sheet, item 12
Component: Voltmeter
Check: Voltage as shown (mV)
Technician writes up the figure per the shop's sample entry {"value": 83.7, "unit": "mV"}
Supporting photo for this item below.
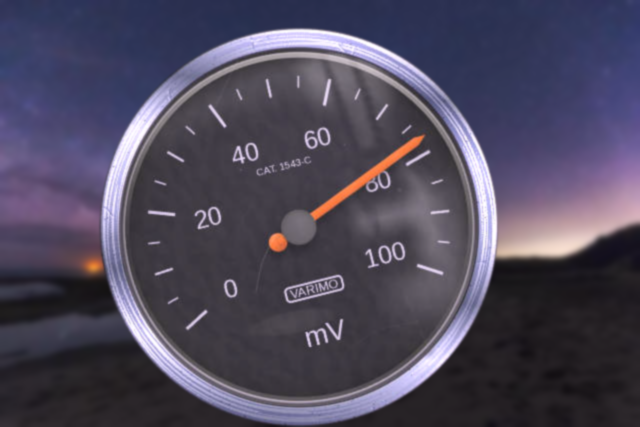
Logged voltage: {"value": 77.5, "unit": "mV"}
